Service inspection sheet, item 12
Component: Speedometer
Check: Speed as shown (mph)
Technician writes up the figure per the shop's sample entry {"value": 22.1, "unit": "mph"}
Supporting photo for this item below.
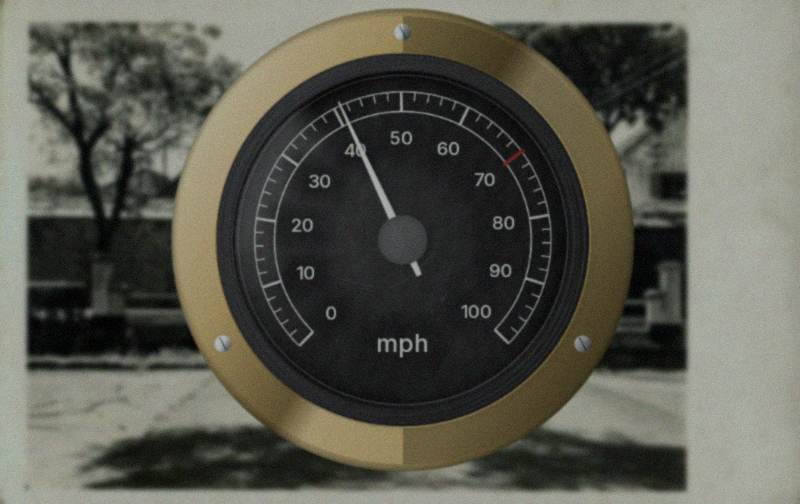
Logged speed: {"value": 41, "unit": "mph"}
